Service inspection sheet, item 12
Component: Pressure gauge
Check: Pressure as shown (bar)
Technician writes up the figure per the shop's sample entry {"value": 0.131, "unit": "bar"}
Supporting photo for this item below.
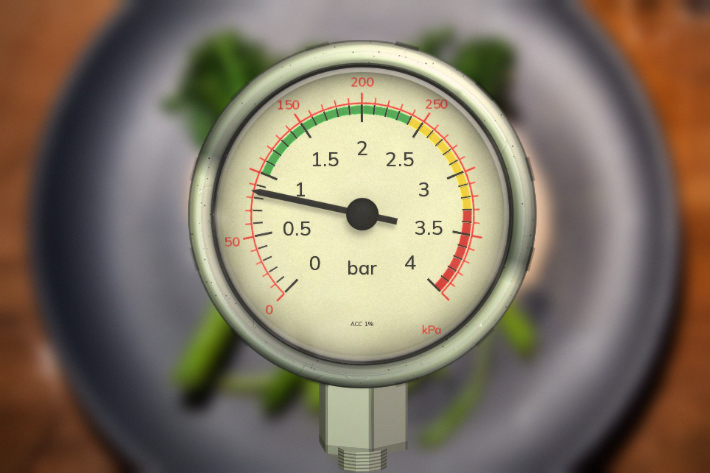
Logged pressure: {"value": 0.85, "unit": "bar"}
